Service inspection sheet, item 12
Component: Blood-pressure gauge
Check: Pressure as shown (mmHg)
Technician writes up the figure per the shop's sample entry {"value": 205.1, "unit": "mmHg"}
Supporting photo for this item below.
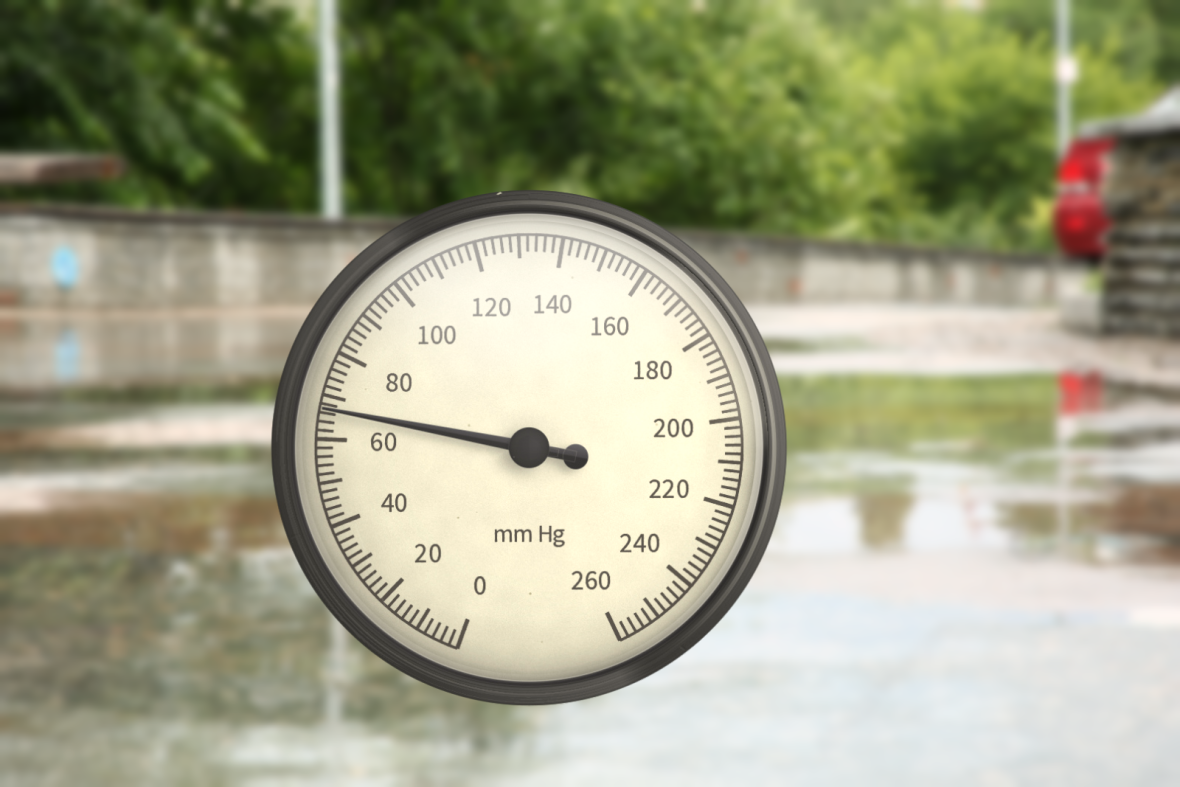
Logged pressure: {"value": 67, "unit": "mmHg"}
